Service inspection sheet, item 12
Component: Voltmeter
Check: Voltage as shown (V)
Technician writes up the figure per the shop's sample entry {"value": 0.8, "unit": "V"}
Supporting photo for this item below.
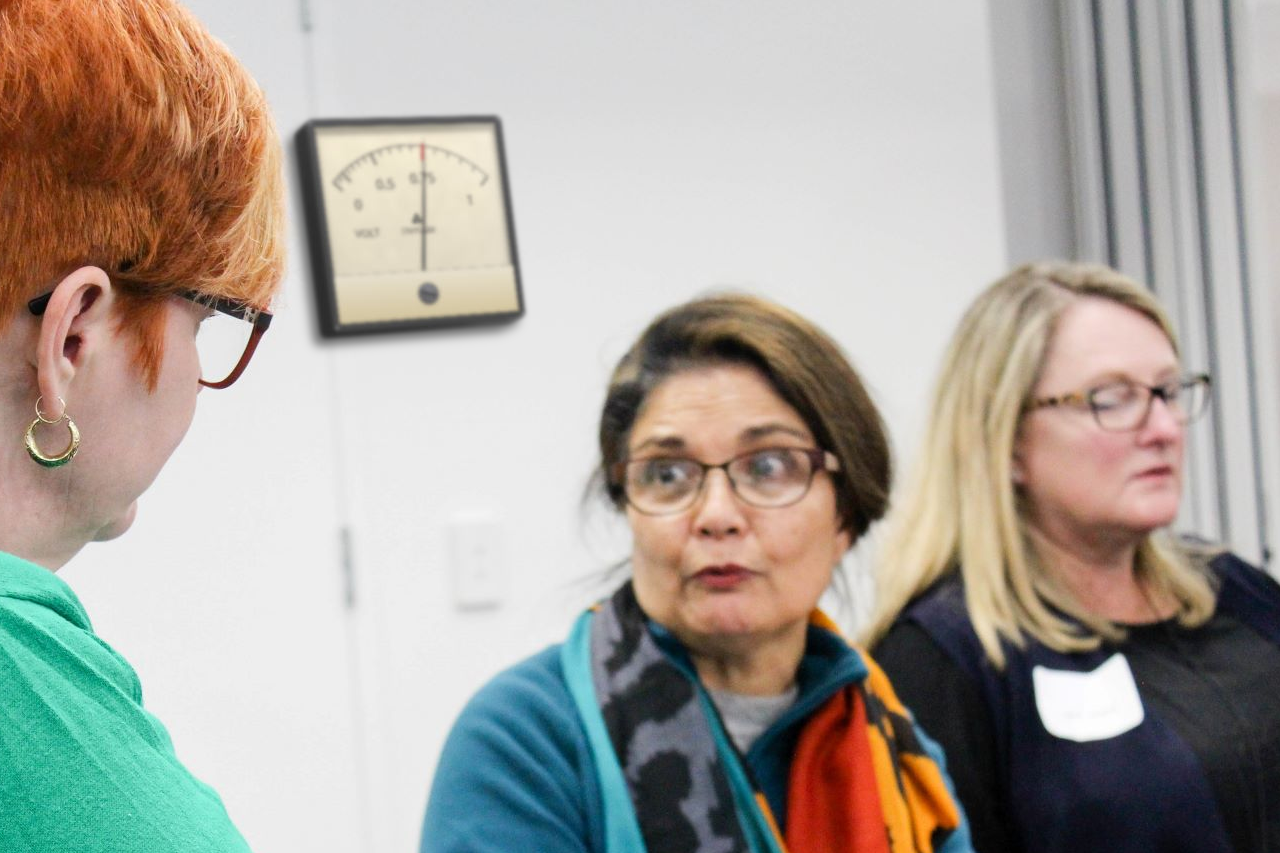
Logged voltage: {"value": 0.75, "unit": "V"}
